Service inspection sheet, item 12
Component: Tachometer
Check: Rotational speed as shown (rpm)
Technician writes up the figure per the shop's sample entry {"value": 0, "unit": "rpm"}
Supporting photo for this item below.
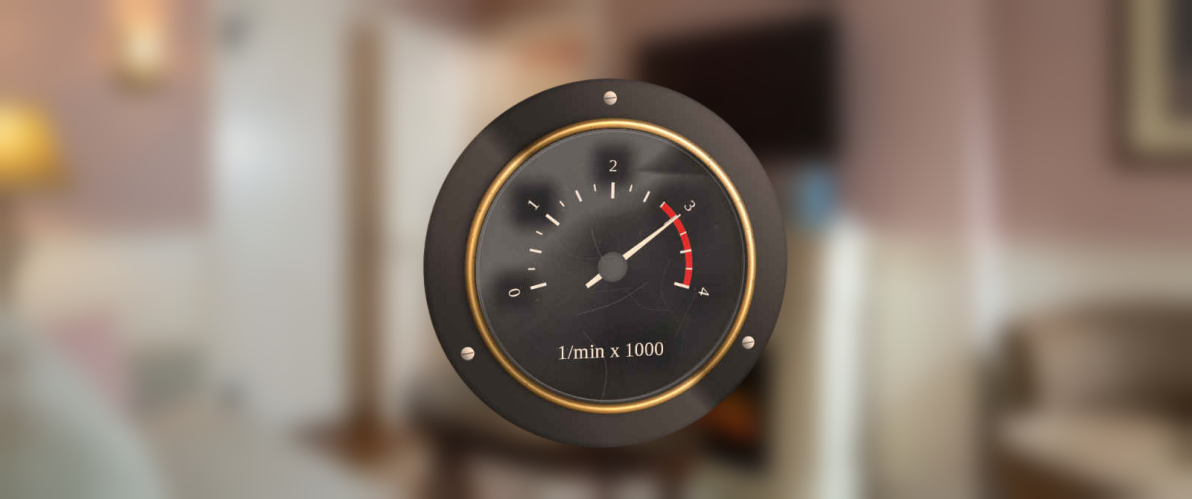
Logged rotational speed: {"value": 3000, "unit": "rpm"}
